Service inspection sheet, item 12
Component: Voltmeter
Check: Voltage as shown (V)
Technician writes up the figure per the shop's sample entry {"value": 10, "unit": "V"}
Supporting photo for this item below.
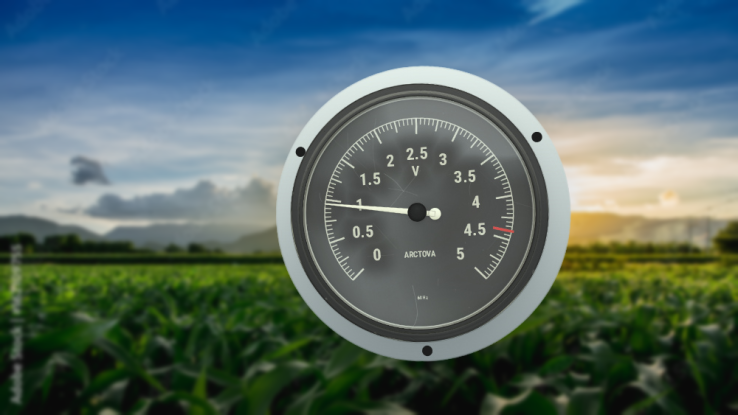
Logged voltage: {"value": 0.95, "unit": "V"}
